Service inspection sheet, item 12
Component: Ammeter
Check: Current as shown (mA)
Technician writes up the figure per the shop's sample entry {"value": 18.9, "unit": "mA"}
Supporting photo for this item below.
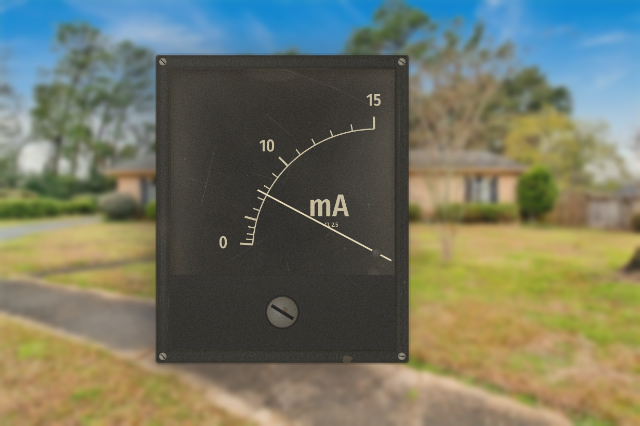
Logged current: {"value": 7.5, "unit": "mA"}
